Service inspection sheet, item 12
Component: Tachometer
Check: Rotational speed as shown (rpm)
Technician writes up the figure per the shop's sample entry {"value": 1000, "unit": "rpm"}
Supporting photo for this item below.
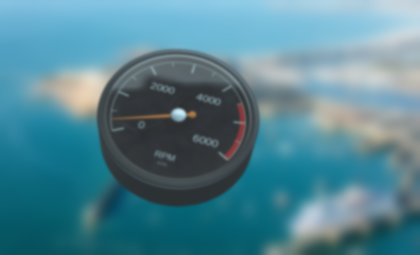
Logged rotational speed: {"value": 250, "unit": "rpm"}
